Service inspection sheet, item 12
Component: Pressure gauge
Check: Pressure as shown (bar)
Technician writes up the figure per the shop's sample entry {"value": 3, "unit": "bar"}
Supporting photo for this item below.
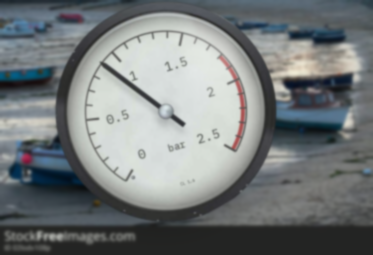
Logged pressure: {"value": 0.9, "unit": "bar"}
